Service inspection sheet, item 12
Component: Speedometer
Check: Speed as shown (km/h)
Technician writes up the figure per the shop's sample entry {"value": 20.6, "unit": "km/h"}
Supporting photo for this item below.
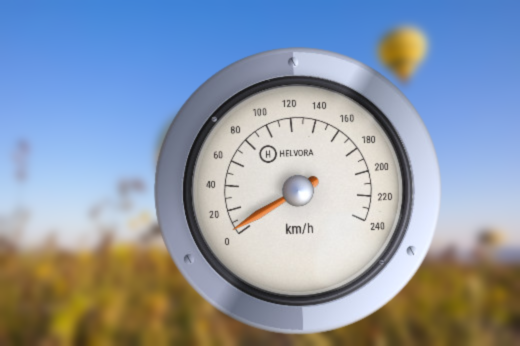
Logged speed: {"value": 5, "unit": "km/h"}
